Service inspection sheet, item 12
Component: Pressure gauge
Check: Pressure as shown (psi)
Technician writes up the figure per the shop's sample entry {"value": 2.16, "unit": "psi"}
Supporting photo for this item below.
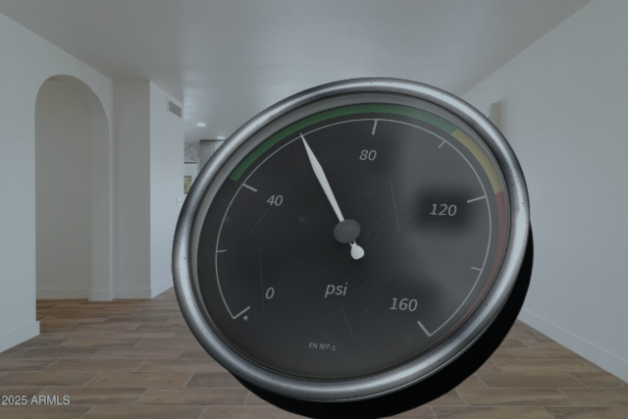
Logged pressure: {"value": 60, "unit": "psi"}
